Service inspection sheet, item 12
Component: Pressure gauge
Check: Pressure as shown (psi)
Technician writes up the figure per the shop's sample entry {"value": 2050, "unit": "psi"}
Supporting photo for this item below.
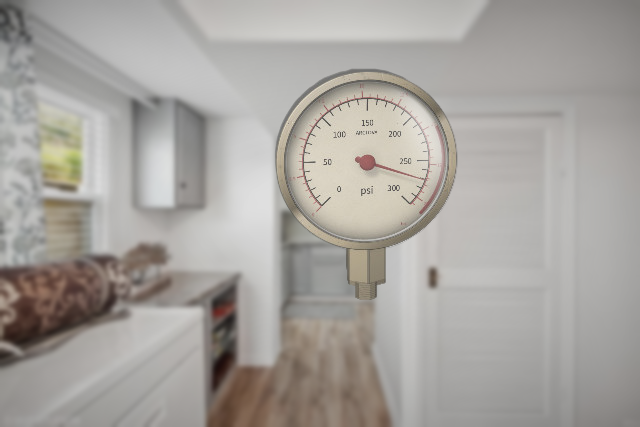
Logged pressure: {"value": 270, "unit": "psi"}
